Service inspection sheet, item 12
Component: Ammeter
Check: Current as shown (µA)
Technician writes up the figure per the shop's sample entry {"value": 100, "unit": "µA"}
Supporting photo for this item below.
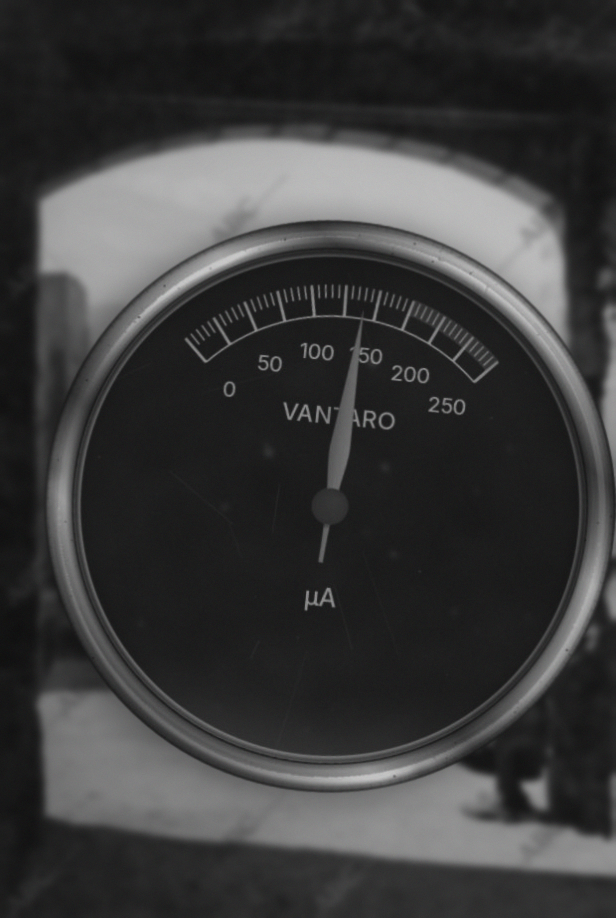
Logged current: {"value": 140, "unit": "µA"}
